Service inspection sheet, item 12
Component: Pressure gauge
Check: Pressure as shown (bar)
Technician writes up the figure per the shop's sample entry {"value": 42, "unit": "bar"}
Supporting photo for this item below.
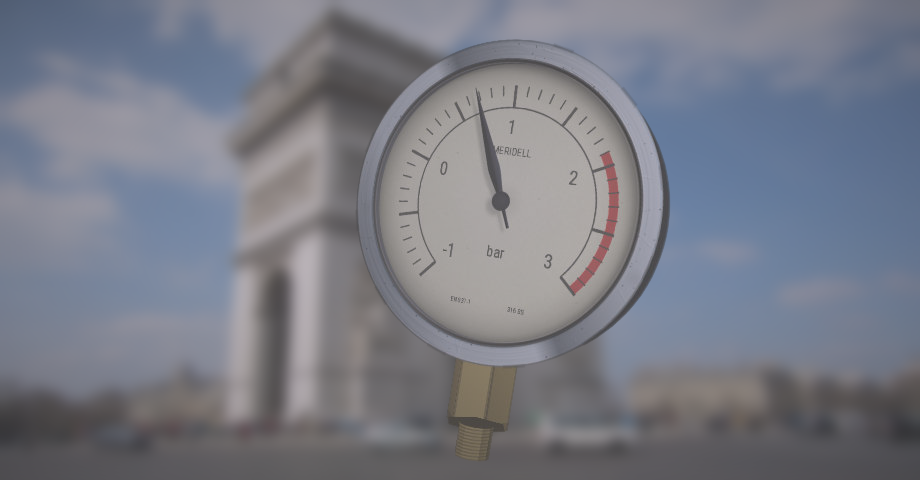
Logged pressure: {"value": 0.7, "unit": "bar"}
